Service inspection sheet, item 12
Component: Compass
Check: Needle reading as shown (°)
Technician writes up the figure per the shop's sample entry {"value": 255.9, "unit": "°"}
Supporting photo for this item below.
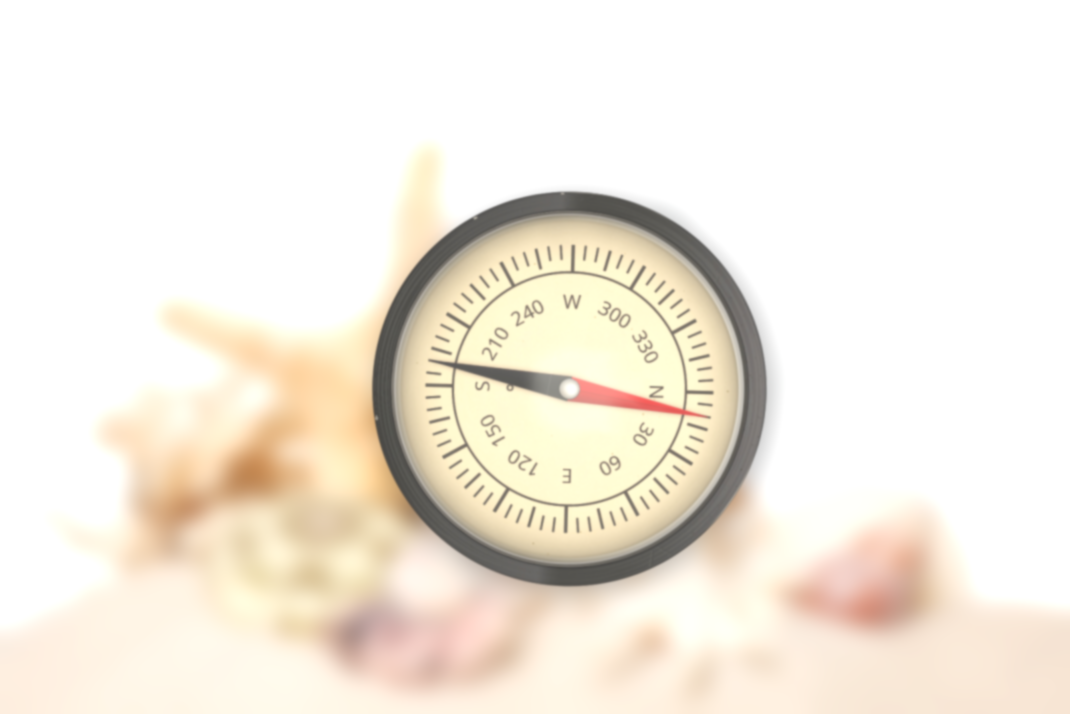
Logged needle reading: {"value": 10, "unit": "°"}
